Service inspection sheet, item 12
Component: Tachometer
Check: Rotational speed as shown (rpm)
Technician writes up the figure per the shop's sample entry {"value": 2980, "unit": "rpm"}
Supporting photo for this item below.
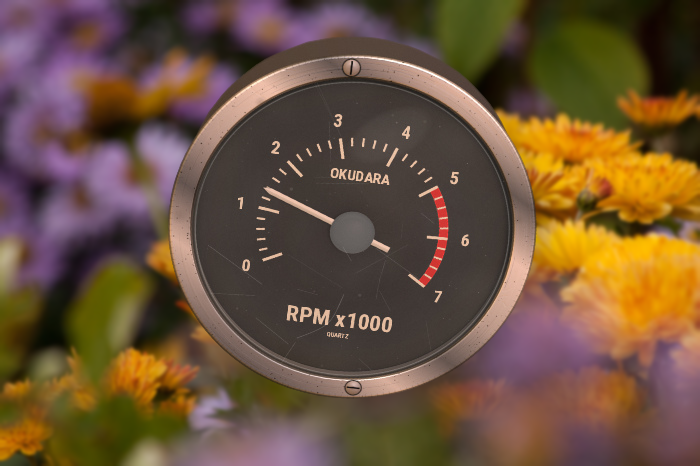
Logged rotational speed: {"value": 1400, "unit": "rpm"}
